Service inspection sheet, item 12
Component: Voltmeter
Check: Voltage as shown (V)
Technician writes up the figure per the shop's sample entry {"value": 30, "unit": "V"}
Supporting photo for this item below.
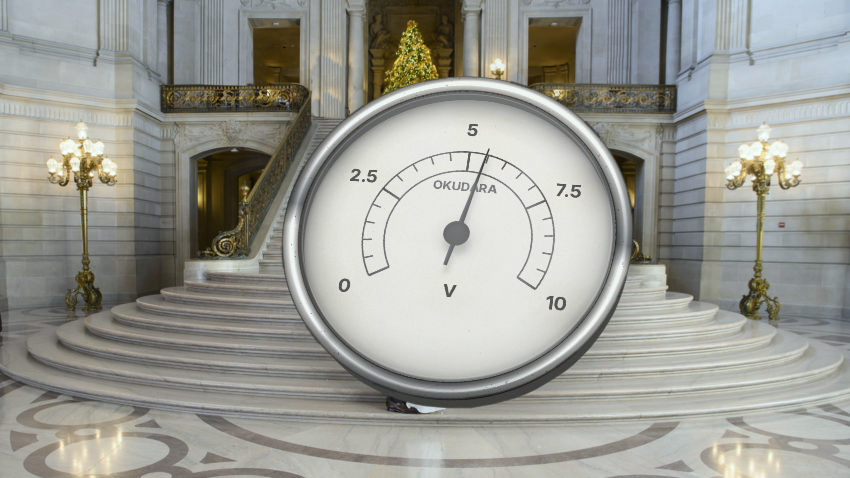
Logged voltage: {"value": 5.5, "unit": "V"}
